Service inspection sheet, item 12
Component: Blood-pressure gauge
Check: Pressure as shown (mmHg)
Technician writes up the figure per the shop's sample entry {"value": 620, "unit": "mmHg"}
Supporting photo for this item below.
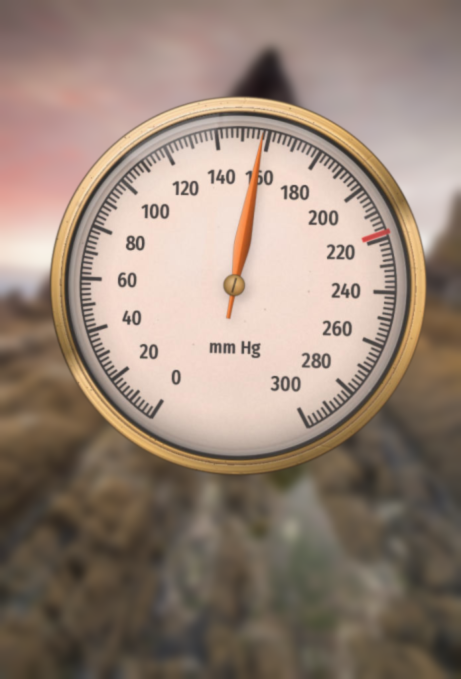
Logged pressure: {"value": 158, "unit": "mmHg"}
